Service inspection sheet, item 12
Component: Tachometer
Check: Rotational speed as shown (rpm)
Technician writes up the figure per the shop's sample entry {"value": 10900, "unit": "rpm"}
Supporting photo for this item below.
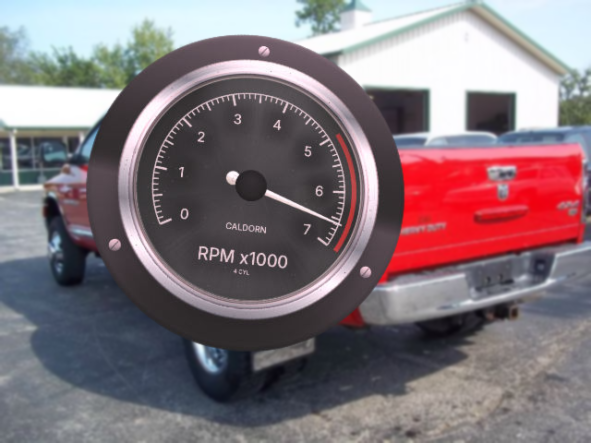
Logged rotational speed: {"value": 6600, "unit": "rpm"}
